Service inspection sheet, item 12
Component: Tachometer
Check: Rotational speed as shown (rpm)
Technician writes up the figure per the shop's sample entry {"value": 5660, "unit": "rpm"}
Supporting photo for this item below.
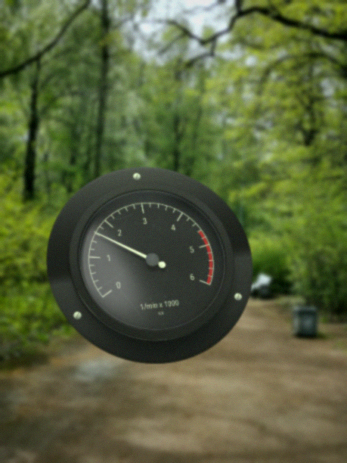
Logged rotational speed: {"value": 1600, "unit": "rpm"}
